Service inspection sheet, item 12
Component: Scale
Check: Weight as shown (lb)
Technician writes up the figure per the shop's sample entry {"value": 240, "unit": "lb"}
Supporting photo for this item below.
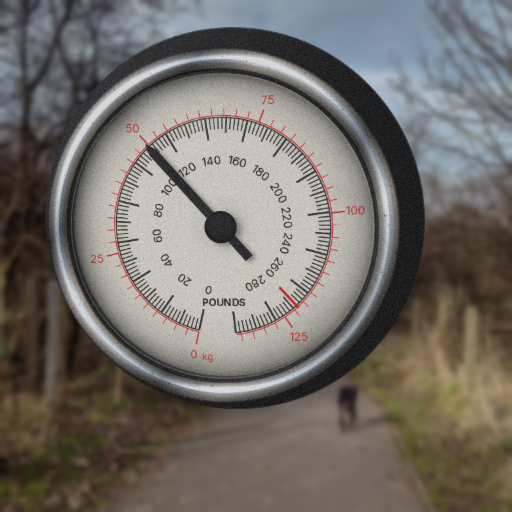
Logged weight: {"value": 110, "unit": "lb"}
